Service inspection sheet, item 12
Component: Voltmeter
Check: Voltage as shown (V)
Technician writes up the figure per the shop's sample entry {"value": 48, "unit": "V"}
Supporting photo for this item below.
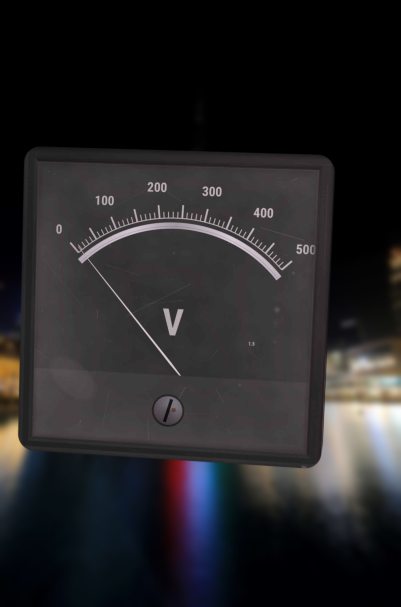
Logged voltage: {"value": 10, "unit": "V"}
